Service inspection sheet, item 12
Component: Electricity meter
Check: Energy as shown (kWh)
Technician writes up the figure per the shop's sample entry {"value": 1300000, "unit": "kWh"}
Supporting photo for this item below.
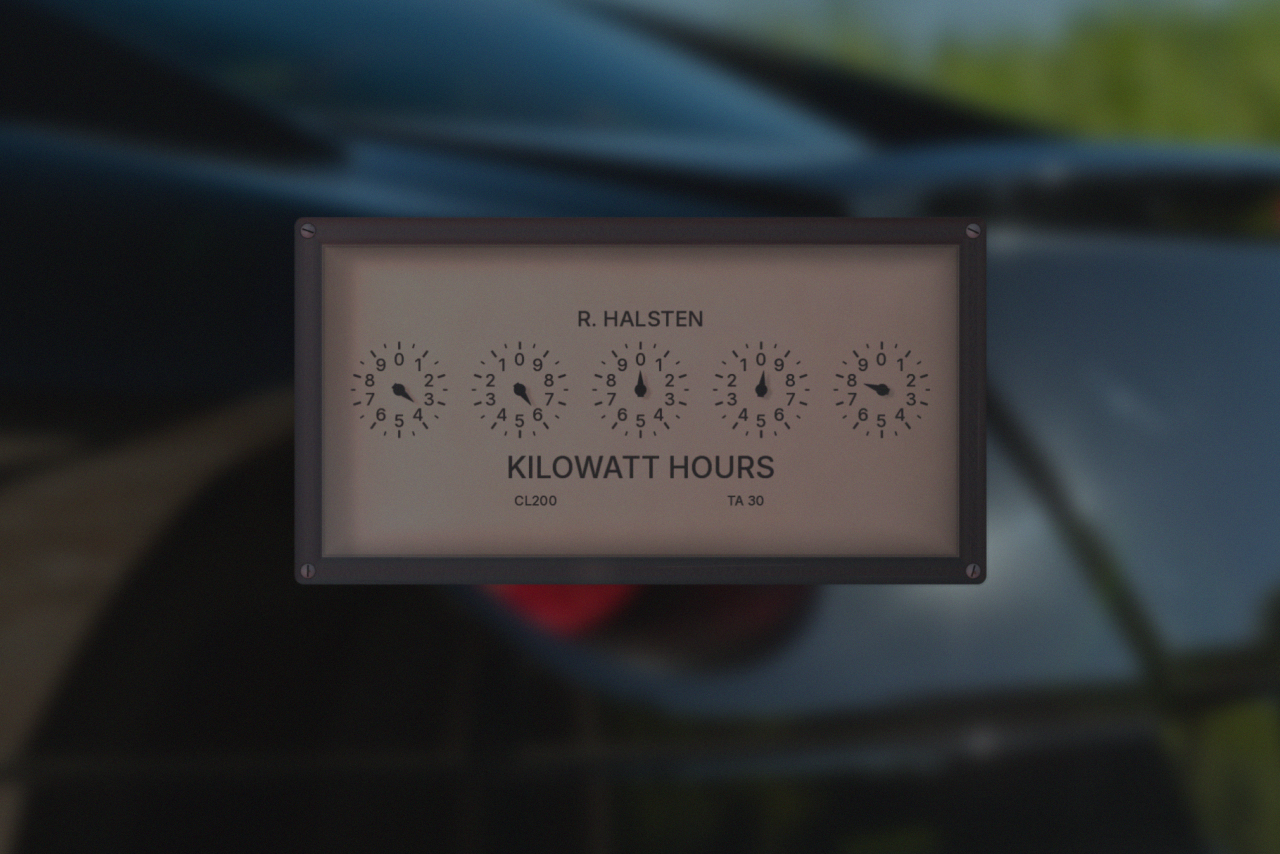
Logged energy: {"value": 35998, "unit": "kWh"}
